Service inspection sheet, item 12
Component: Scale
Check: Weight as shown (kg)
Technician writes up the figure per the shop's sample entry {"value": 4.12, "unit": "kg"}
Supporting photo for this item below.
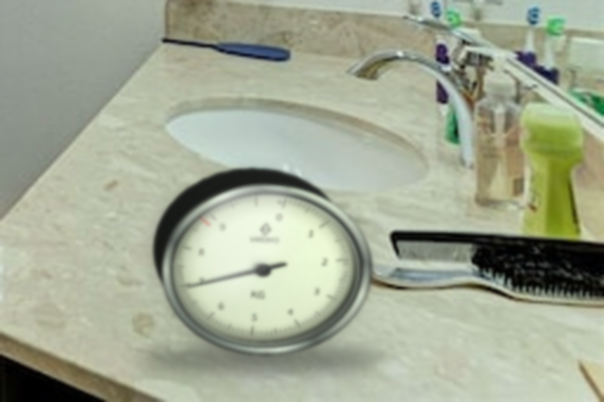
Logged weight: {"value": 7, "unit": "kg"}
